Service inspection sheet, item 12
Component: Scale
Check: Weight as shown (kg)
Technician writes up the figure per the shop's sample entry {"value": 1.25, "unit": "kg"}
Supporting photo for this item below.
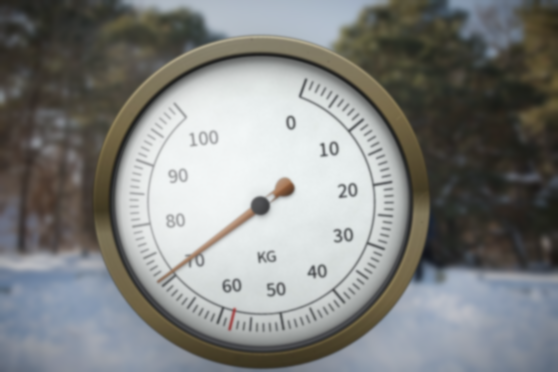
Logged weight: {"value": 71, "unit": "kg"}
